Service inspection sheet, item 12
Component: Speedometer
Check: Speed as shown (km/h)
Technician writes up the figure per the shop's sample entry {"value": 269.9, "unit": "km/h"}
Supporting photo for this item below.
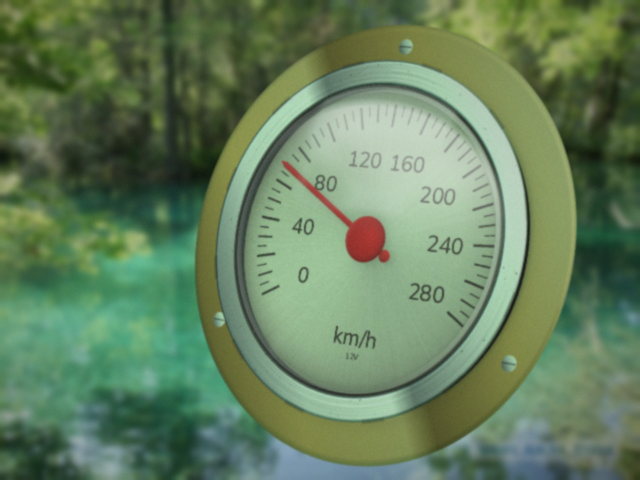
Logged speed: {"value": 70, "unit": "km/h"}
